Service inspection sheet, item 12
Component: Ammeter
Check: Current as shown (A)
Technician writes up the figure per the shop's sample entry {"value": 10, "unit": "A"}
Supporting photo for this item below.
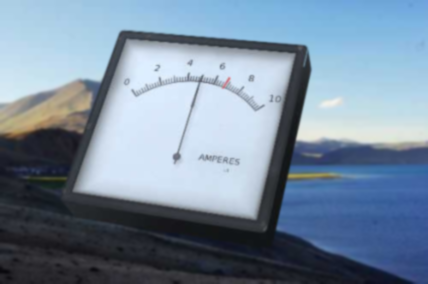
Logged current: {"value": 5, "unit": "A"}
